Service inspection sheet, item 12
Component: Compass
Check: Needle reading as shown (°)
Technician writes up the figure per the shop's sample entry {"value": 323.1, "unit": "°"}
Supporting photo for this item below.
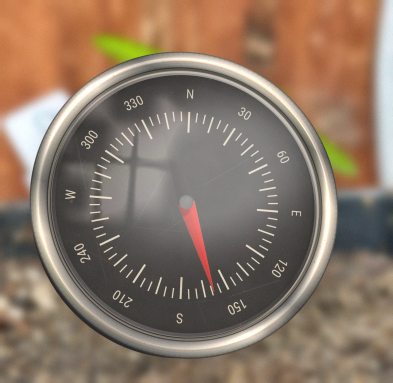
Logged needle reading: {"value": 160, "unit": "°"}
